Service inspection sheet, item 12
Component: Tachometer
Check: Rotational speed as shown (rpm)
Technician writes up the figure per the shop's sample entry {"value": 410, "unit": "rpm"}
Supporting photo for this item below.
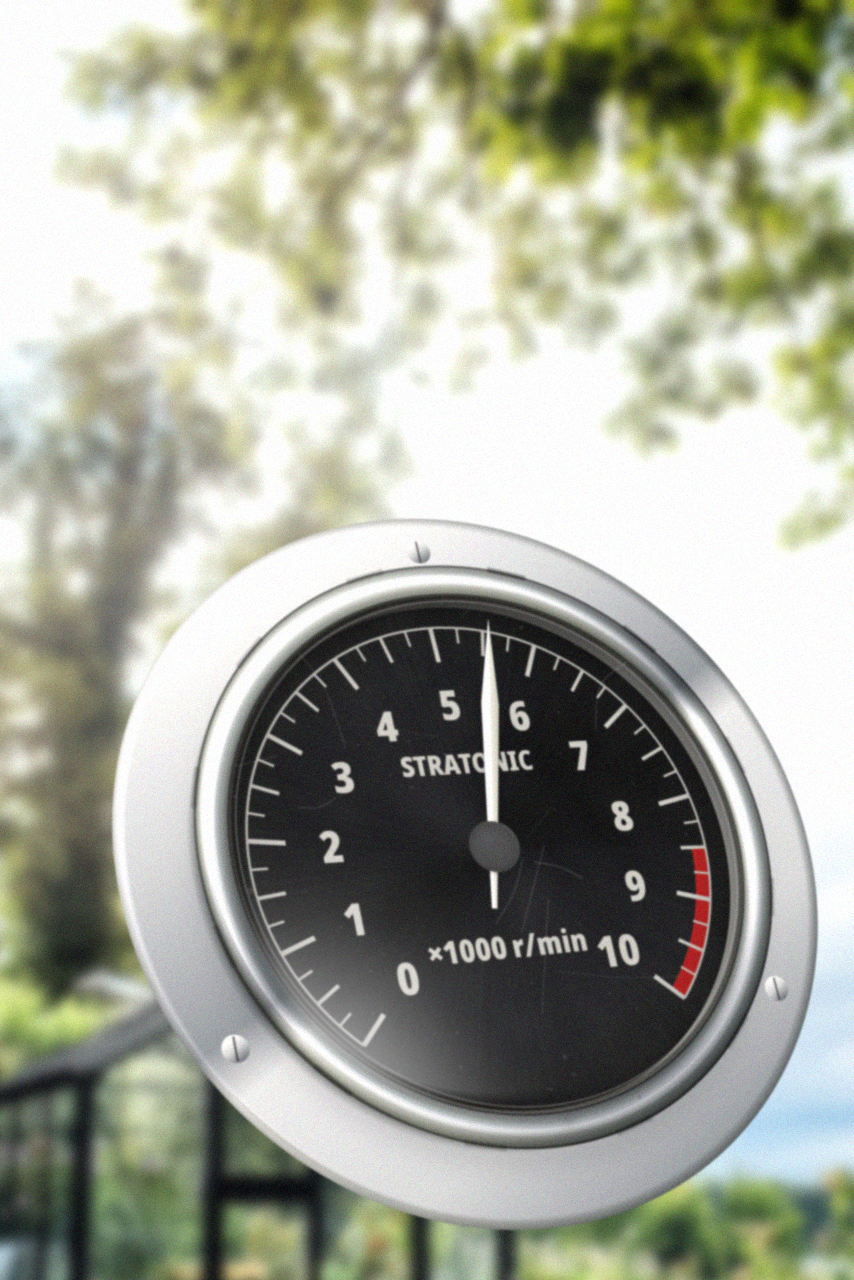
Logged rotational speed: {"value": 5500, "unit": "rpm"}
